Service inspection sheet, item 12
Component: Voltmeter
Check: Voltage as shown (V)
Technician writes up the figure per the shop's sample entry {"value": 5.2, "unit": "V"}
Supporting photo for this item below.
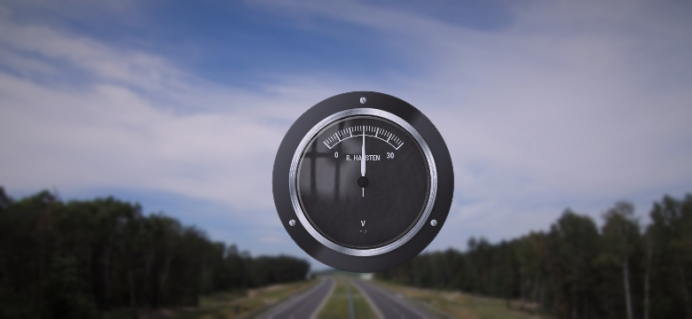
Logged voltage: {"value": 15, "unit": "V"}
